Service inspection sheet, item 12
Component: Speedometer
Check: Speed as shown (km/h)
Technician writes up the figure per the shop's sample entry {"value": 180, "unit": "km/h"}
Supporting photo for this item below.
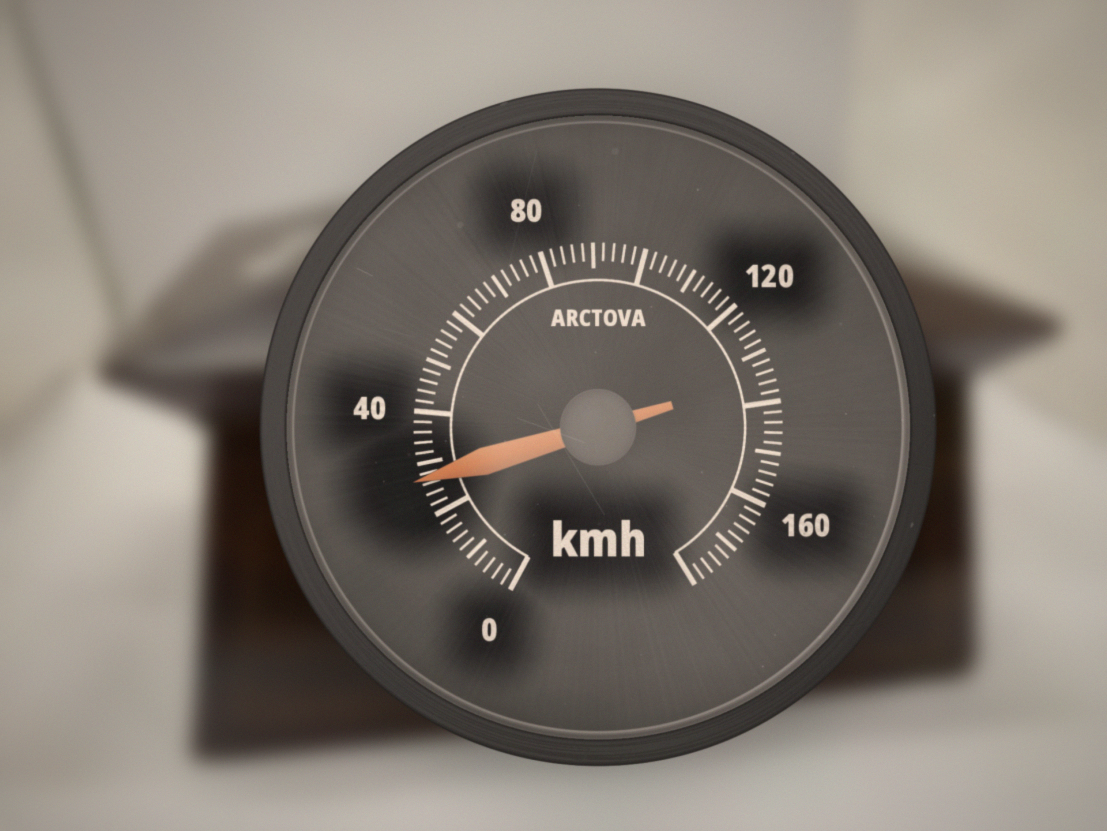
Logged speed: {"value": 27, "unit": "km/h"}
